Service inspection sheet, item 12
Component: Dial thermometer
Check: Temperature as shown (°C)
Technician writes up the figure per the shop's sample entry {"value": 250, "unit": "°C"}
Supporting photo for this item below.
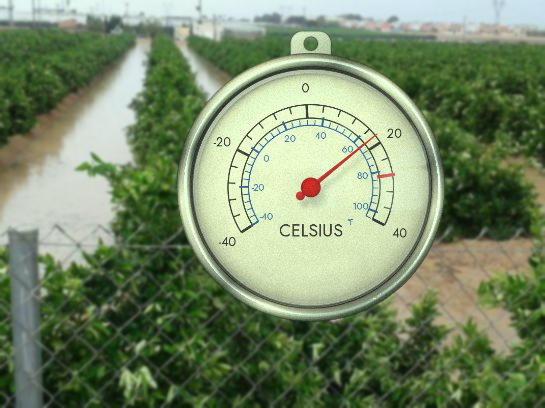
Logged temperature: {"value": 18, "unit": "°C"}
